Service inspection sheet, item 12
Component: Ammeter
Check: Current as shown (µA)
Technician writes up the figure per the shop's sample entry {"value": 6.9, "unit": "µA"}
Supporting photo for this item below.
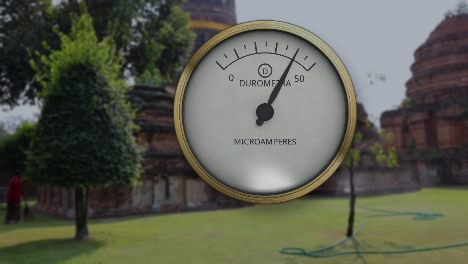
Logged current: {"value": 40, "unit": "µA"}
